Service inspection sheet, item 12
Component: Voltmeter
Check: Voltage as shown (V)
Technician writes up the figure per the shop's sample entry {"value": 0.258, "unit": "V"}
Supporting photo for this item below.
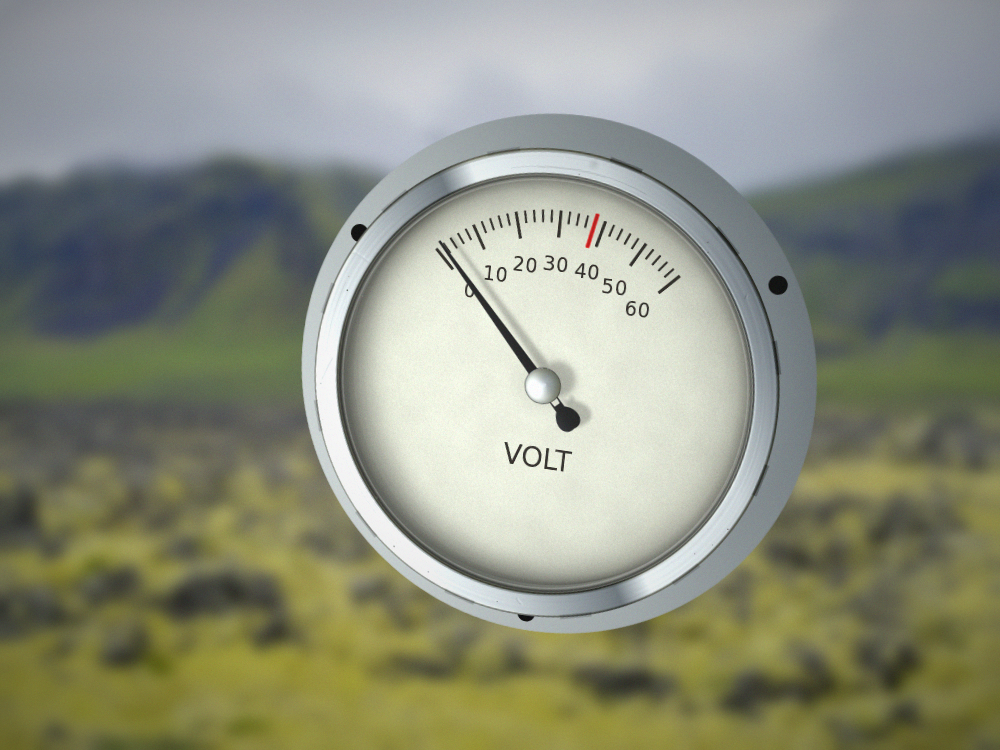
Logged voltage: {"value": 2, "unit": "V"}
